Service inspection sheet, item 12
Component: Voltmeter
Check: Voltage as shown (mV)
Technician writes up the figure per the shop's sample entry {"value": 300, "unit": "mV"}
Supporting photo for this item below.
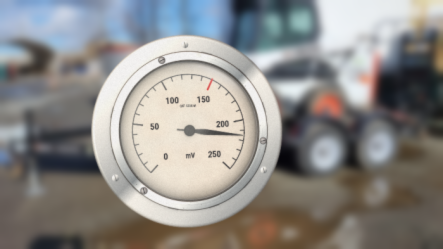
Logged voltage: {"value": 215, "unit": "mV"}
